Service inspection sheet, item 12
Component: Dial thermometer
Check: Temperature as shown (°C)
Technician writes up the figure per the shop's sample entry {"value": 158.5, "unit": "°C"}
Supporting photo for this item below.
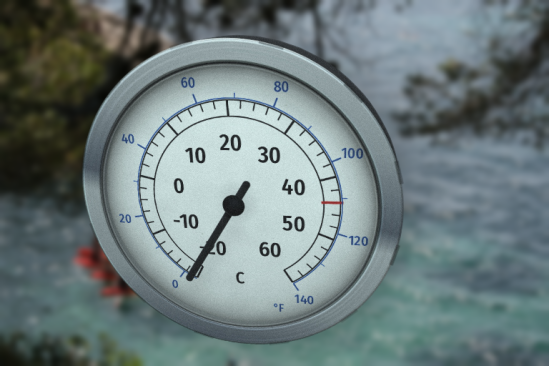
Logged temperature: {"value": -19, "unit": "°C"}
